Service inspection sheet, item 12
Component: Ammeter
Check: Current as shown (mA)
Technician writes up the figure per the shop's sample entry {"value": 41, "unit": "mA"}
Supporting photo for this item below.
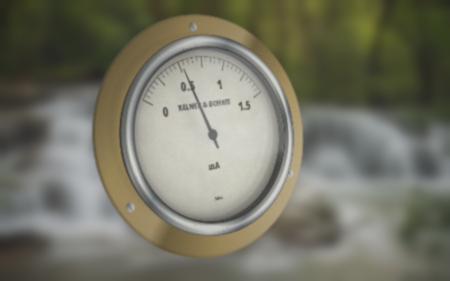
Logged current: {"value": 0.5, "unit": "mA"}
